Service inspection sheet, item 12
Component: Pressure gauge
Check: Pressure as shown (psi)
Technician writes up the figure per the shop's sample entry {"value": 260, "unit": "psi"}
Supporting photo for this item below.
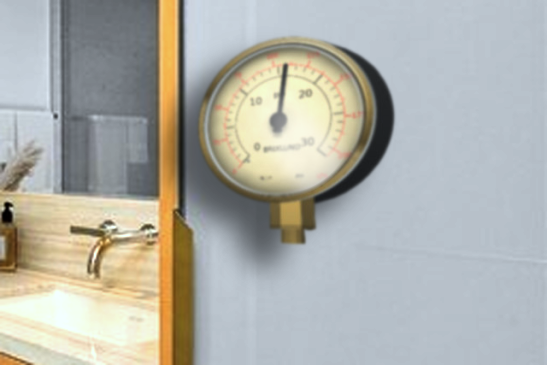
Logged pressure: {"value": 16, "unit": "psi"}
